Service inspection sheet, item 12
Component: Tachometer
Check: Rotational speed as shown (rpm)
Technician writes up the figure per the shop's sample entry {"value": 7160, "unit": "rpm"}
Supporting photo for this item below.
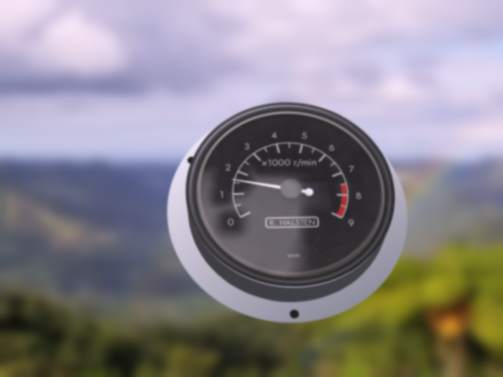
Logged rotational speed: {"value": 1500, "unit": "rpm"}
